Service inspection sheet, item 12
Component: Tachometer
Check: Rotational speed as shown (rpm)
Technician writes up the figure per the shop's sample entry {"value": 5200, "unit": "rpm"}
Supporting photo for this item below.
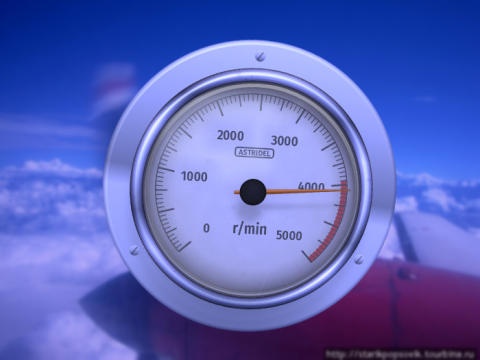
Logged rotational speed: {"value": 4050, "unit": "rpm"}
